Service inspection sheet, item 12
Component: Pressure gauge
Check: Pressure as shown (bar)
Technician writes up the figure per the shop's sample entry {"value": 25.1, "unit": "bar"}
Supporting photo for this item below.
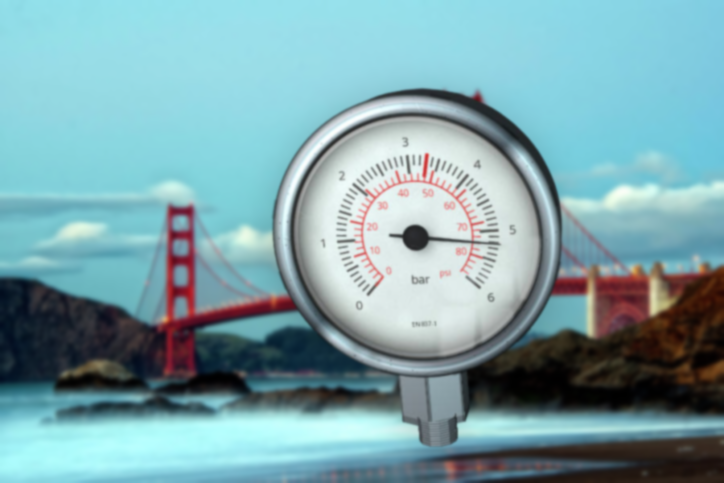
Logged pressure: {"value": 5.2, "unit": "bar"}
